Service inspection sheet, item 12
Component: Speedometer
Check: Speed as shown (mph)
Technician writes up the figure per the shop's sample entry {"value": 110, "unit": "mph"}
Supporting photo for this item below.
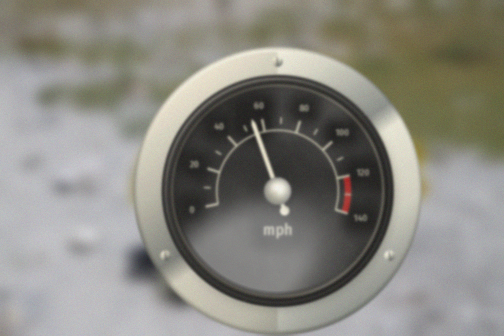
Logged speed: {"value": 55, "unit": "mph"}
